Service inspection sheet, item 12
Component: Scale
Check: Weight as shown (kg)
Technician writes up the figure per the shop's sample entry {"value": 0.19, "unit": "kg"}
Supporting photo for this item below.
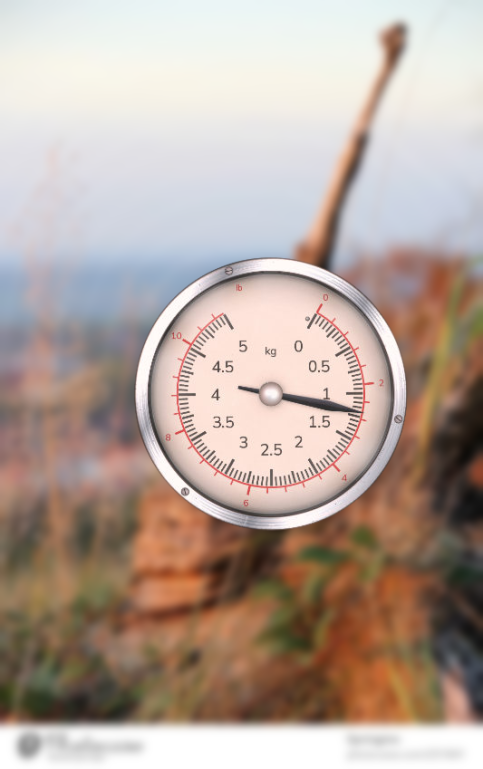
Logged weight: {"value": 1.2, "unit": "kg"}
